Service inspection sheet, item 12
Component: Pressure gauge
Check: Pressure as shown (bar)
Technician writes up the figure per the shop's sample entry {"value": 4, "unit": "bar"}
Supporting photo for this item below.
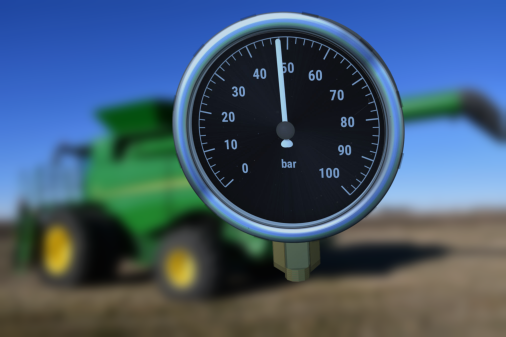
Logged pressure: {"value": 48, "unit": "bar"}
